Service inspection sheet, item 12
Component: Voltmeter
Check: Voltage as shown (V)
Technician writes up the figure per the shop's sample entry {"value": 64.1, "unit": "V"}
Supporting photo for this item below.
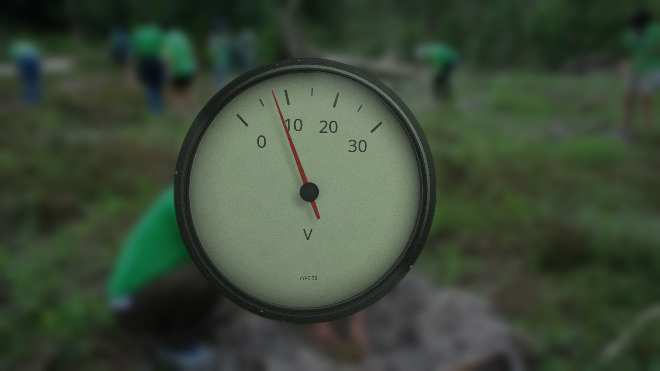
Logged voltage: {"value": 7.5, "unit": "V"}
